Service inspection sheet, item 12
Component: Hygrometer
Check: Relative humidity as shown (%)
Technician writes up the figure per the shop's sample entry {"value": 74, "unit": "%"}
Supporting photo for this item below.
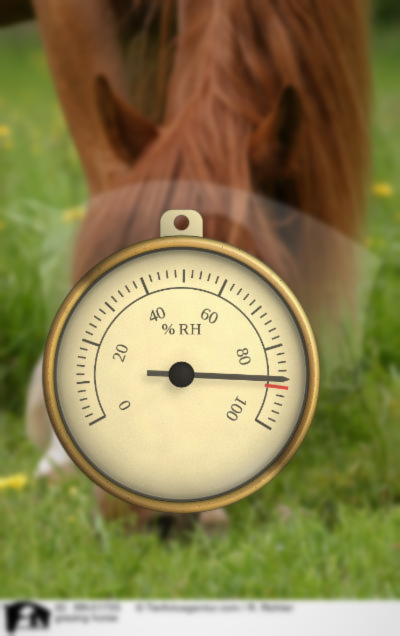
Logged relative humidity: {"value": 88, "unit": "%"}
